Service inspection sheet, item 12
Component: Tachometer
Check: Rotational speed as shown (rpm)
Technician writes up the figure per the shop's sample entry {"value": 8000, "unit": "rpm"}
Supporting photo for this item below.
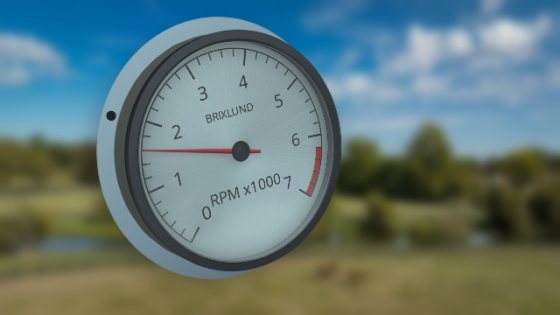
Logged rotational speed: {"value": 1600, "unit": "rpm"}
